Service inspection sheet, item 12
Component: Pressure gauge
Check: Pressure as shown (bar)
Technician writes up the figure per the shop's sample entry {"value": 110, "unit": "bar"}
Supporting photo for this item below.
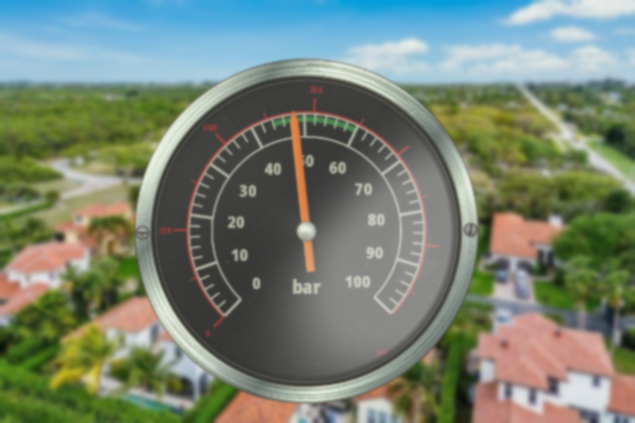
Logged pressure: {"value": 48, "unit": "bar"}
